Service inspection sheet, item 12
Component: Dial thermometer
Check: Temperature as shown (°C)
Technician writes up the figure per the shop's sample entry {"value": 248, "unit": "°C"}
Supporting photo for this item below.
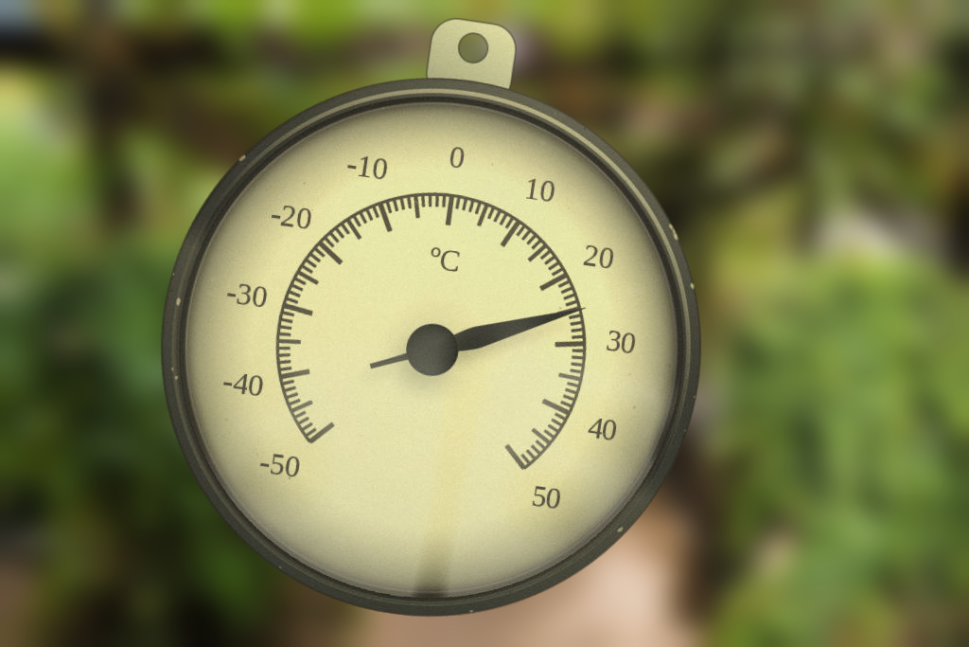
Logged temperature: {"value": 25, "unit": "°C"}
